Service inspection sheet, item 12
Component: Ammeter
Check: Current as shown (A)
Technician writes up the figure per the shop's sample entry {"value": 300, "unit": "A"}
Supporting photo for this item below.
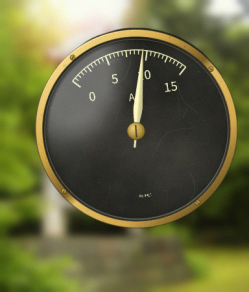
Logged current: {"value": 9.5, "unit": "A"}
